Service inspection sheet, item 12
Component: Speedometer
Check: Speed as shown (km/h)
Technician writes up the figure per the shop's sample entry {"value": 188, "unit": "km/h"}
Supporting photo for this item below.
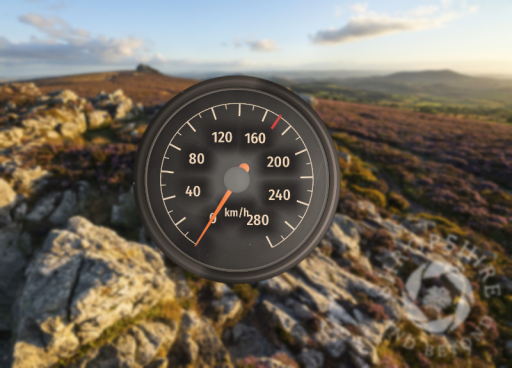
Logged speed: {"value": 0, "unit": "km/h"}
